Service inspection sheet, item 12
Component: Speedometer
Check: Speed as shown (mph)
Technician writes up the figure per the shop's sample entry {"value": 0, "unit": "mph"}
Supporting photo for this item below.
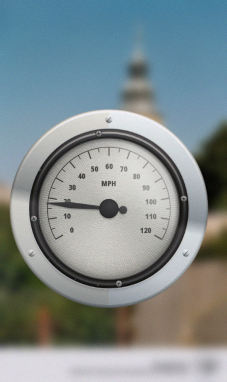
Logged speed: {"value": 17.5, "unit": "mph"}
